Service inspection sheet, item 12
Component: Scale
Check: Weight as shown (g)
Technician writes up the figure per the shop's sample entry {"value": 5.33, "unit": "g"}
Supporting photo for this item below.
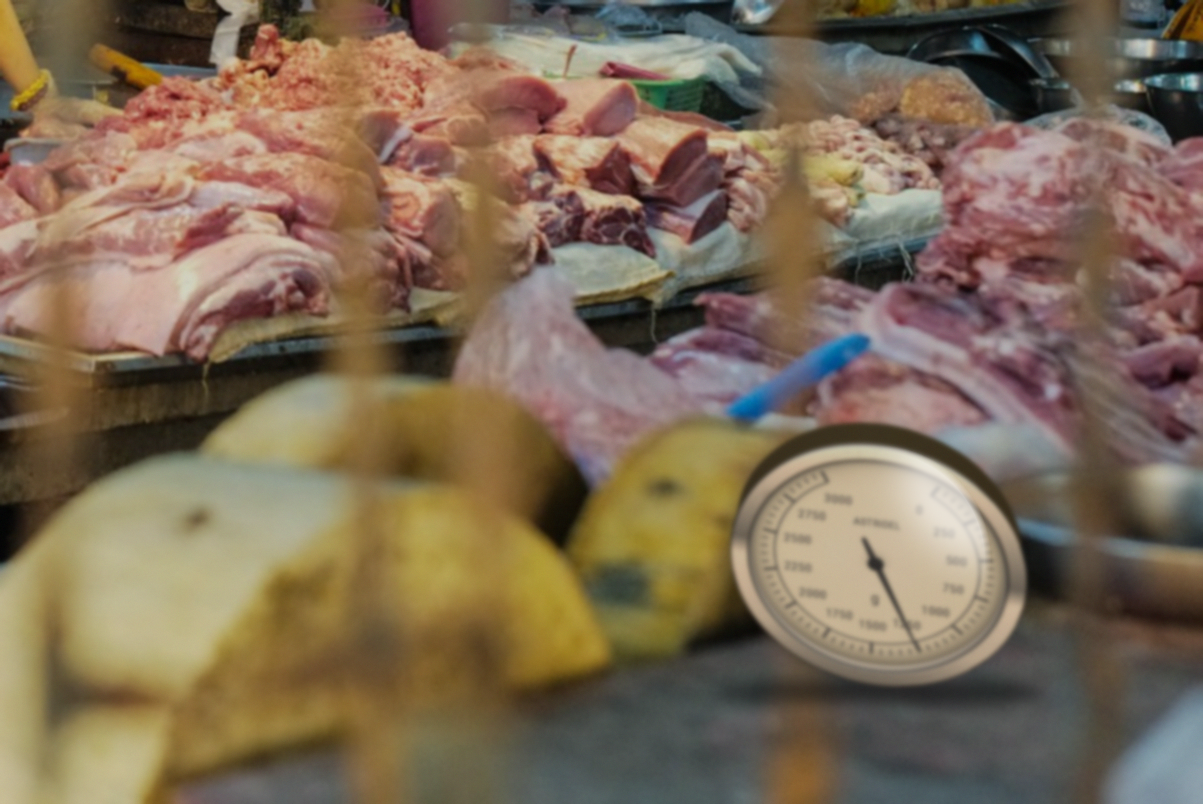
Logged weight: {"value": 1250, "unit": "g"}
